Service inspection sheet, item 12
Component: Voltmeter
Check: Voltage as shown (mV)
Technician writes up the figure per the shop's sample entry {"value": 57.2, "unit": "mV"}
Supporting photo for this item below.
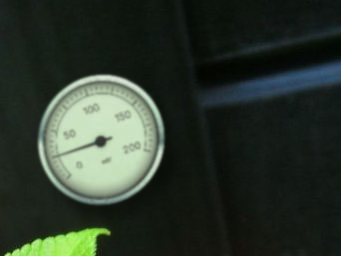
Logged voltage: {"value": 25, "unit": "mV"}
